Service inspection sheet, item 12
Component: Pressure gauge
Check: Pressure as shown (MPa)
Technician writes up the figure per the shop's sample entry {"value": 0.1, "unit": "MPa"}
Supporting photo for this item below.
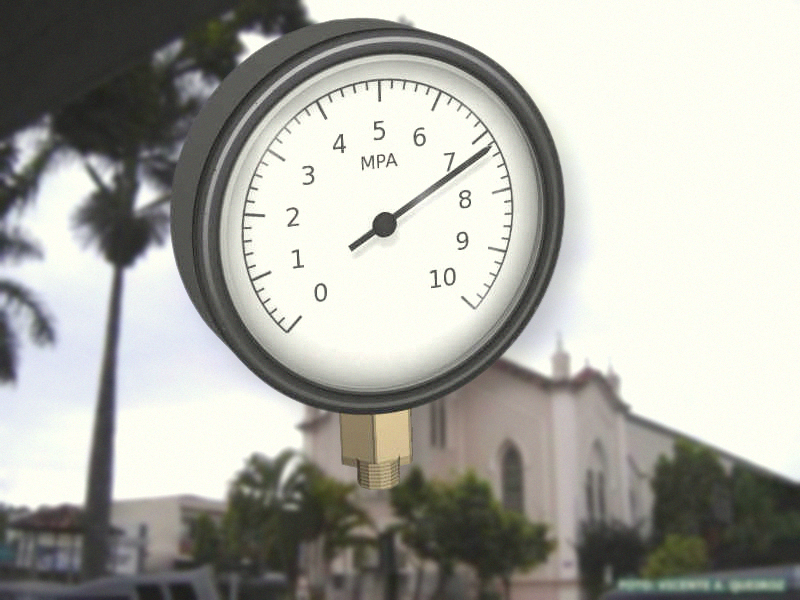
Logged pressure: {"value": 7.2, "unit": "MPa"}
